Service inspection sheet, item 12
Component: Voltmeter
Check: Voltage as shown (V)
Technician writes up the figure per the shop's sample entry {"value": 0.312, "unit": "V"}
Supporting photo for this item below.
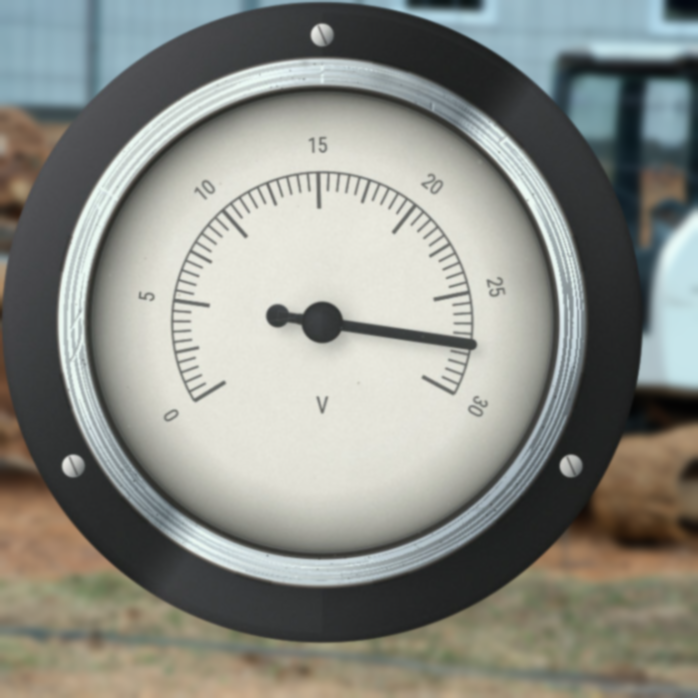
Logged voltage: {"value": 27.5, "unit": "V"}
